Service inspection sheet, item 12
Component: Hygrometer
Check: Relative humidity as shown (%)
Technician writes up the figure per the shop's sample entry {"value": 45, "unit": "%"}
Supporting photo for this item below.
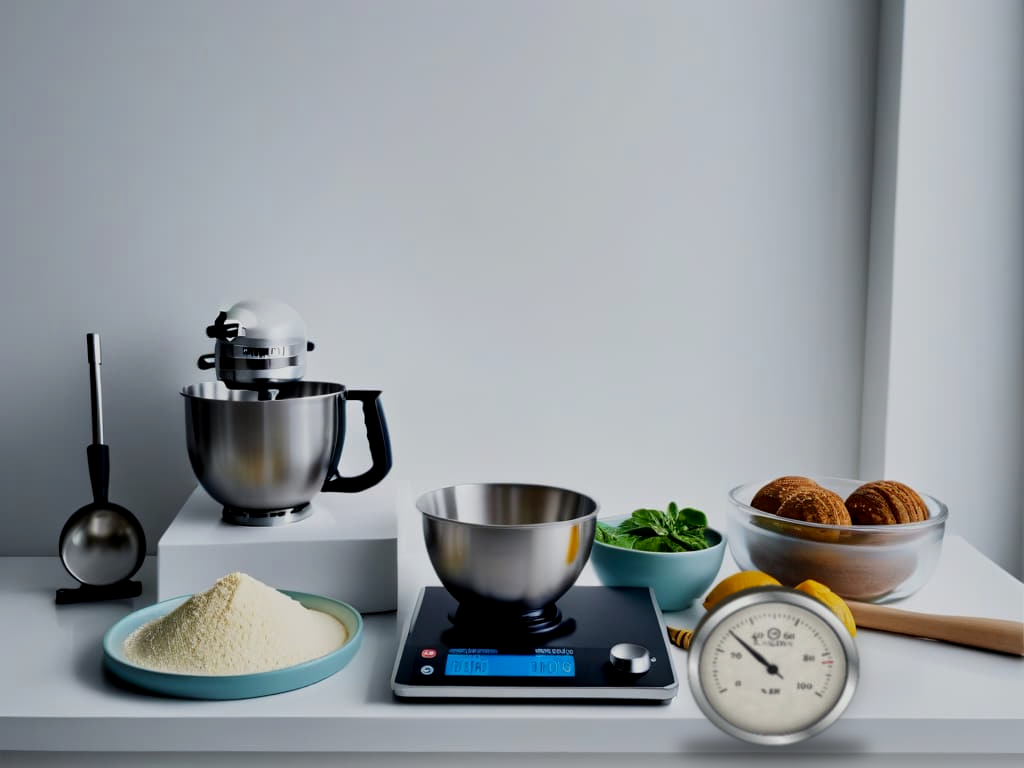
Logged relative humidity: {"value": 30, "unit": "%"}
